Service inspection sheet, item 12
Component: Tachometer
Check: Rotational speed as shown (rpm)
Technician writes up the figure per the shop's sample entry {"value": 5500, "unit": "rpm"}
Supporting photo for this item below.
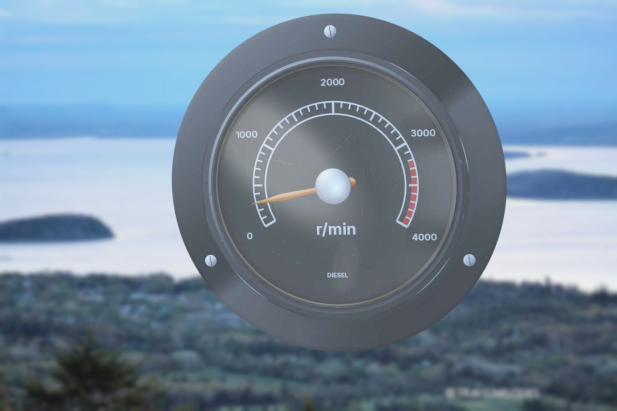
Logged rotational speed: {"value": 300, "unit": "rpm"}
